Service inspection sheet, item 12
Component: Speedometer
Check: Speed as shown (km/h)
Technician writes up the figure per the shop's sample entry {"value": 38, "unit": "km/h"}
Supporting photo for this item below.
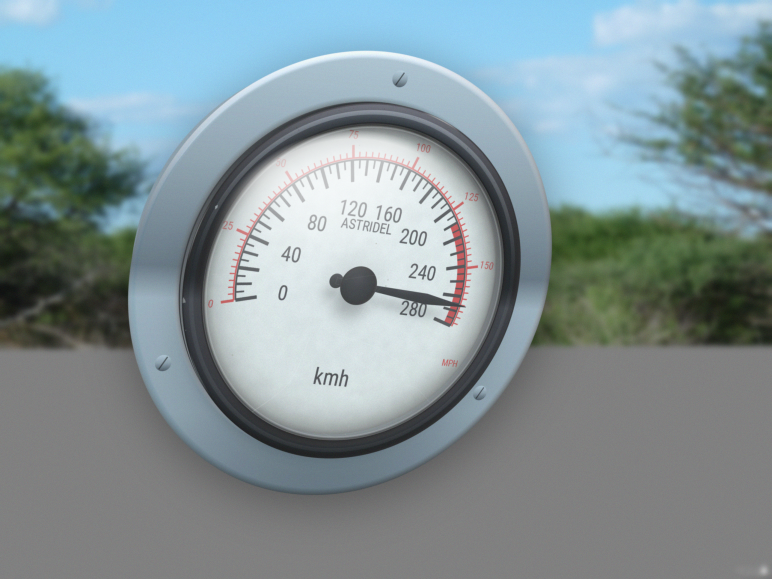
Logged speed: {"value": 265, "unit": "km/h"}
